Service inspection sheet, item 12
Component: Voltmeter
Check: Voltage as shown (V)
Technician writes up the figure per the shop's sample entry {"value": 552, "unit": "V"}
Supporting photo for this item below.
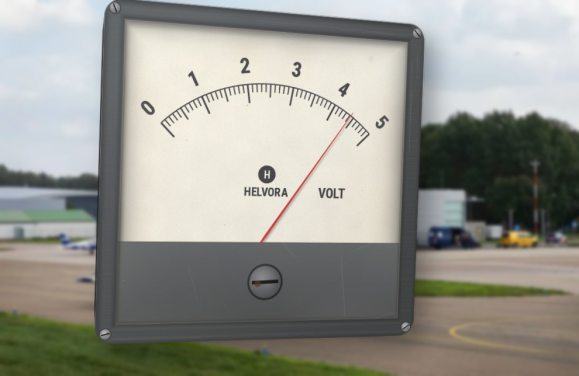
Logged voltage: {"value": 4.4, "unit": "V"}
